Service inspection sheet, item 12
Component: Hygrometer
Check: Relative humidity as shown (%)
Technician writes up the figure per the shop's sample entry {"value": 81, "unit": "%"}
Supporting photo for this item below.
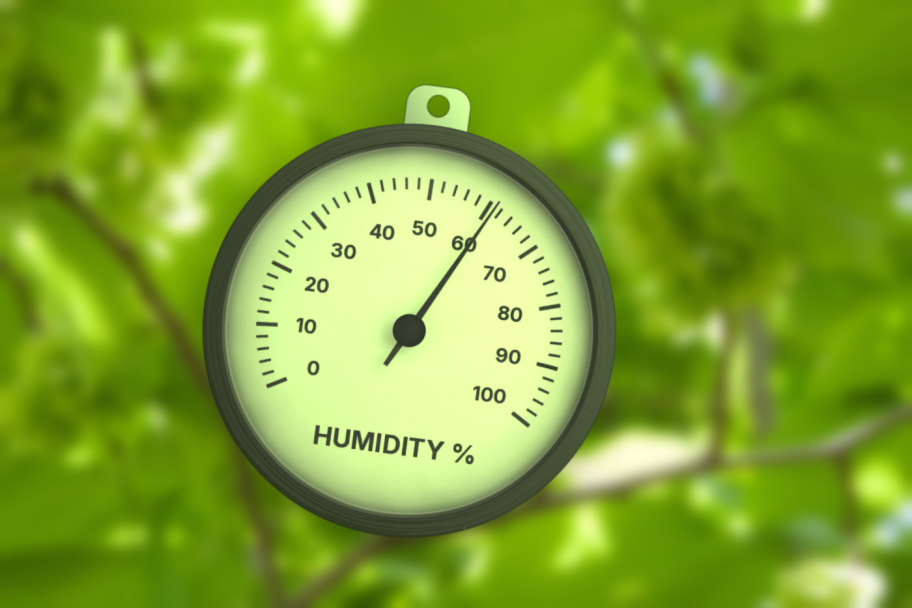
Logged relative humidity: {"value": 61, "unit": "%"}
